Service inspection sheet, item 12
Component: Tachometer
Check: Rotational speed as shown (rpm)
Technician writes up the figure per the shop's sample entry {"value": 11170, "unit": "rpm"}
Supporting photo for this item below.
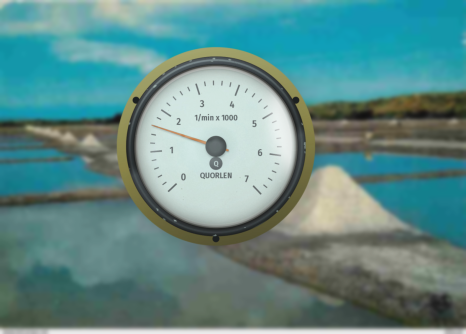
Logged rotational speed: {"value": 1600, "unit": "rpm"}
